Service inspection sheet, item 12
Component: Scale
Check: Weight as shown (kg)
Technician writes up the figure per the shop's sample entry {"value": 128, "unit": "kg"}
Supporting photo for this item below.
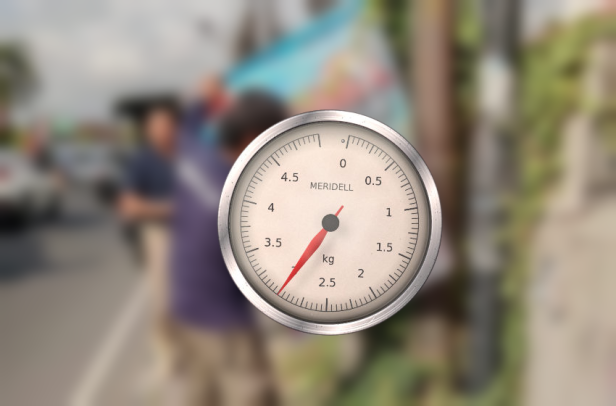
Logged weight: {"value": 3, "unit": "kg"}
